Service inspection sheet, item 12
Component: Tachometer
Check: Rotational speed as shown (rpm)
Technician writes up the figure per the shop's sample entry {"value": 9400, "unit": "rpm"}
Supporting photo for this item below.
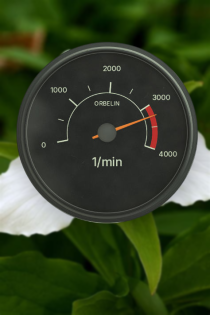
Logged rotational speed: {"value": 3250, "unit": "rpm"}
